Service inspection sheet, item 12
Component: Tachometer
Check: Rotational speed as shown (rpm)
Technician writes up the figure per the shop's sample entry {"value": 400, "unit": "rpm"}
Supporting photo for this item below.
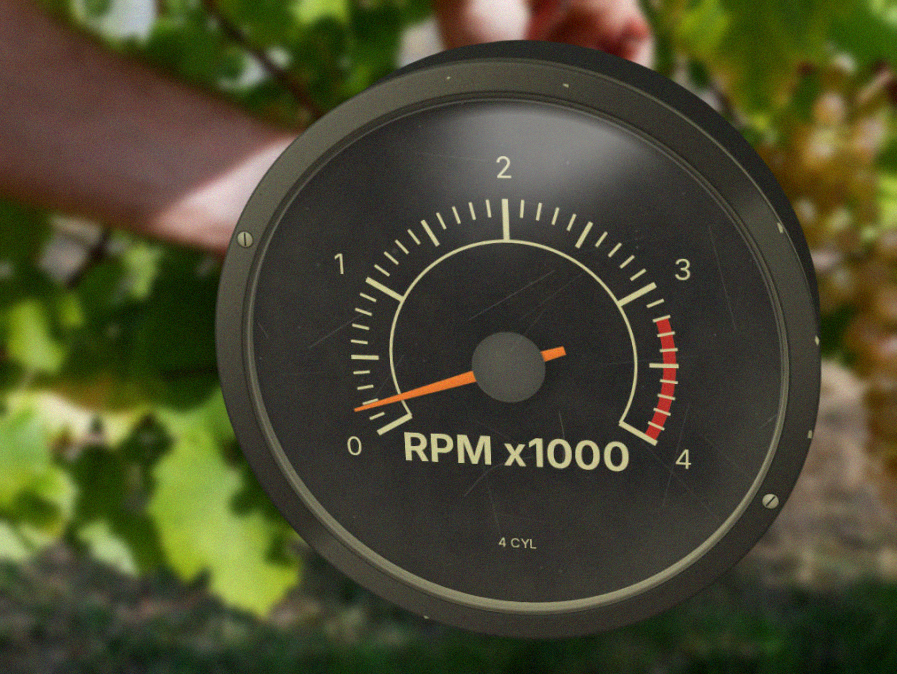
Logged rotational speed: {"value": 200, "unit": "rpm"}
